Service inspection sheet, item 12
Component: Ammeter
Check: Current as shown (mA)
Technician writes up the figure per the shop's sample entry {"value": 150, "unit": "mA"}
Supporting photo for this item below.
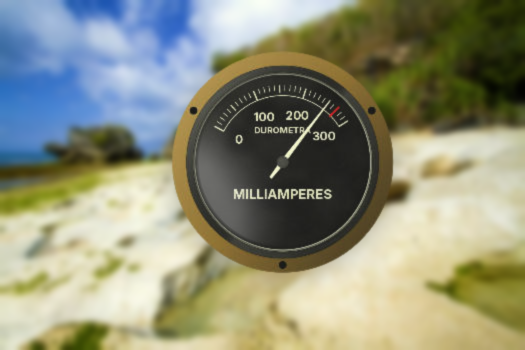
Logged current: {"value": 250, "unit": "mA"}
